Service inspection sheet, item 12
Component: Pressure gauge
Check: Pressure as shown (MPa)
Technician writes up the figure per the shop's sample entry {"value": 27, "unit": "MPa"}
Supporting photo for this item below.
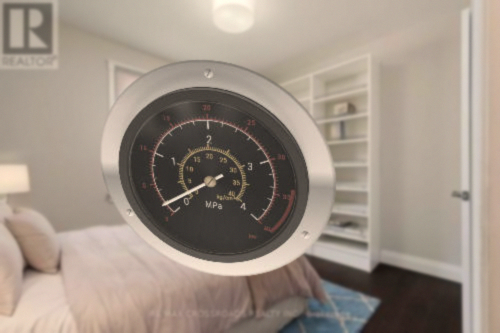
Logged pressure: {"value": 0.2, "unit": "MPa"}
